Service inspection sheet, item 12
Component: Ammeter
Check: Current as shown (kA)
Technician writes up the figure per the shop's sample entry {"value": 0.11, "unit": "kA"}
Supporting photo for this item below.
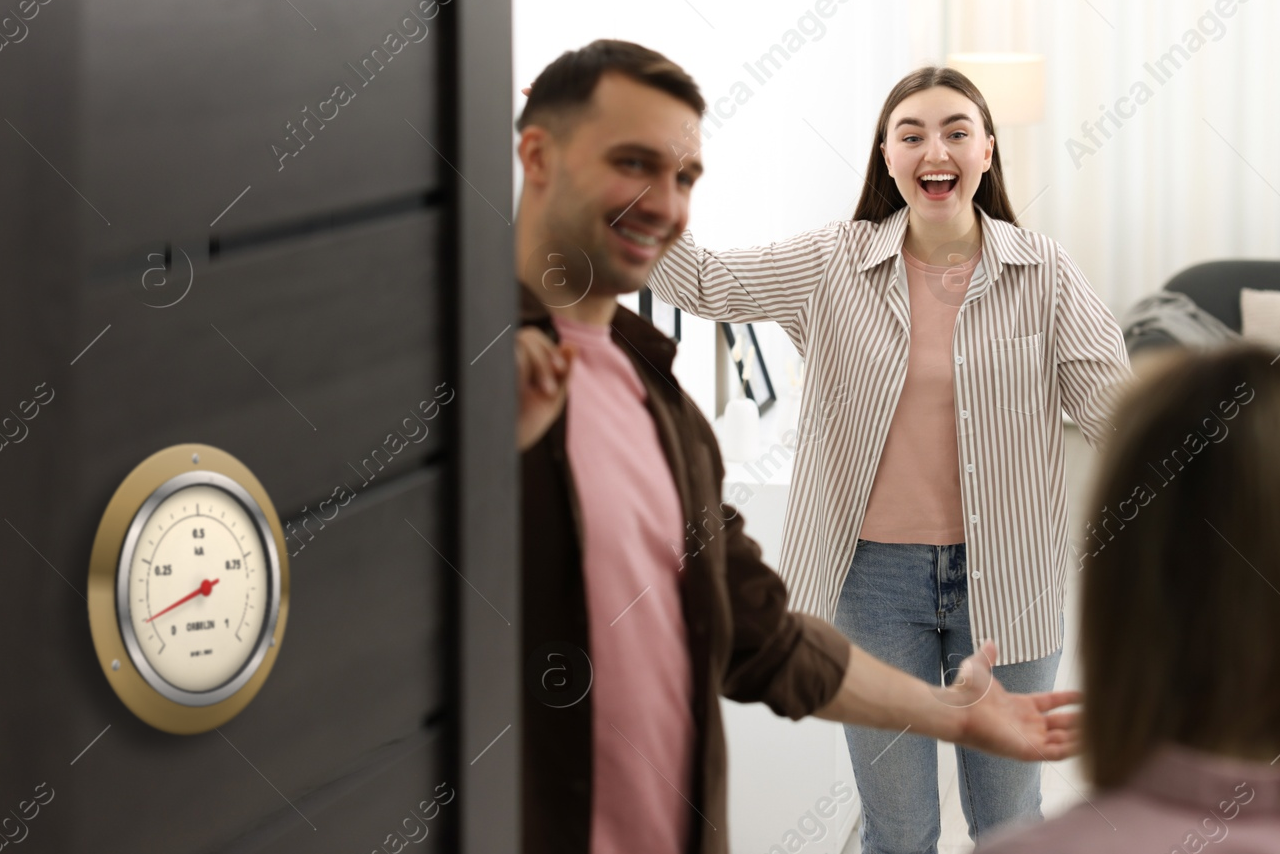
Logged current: {"value": 0.1, "unit": "kA"}
